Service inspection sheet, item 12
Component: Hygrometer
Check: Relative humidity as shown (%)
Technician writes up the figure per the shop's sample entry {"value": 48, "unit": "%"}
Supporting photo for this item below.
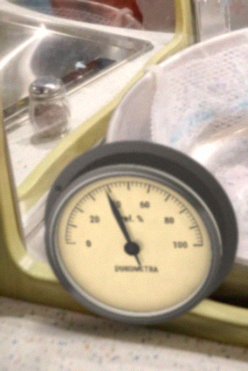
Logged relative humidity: {"value": 40, "unit": "%"}
